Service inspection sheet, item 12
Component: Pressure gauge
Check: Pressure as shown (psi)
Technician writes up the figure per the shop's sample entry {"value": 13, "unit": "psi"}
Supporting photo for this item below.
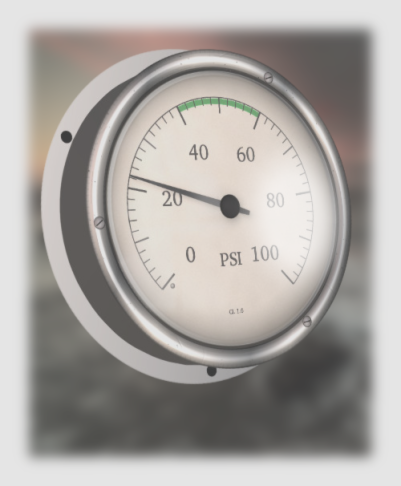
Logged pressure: {"value": 22, "unit": "psi"}
